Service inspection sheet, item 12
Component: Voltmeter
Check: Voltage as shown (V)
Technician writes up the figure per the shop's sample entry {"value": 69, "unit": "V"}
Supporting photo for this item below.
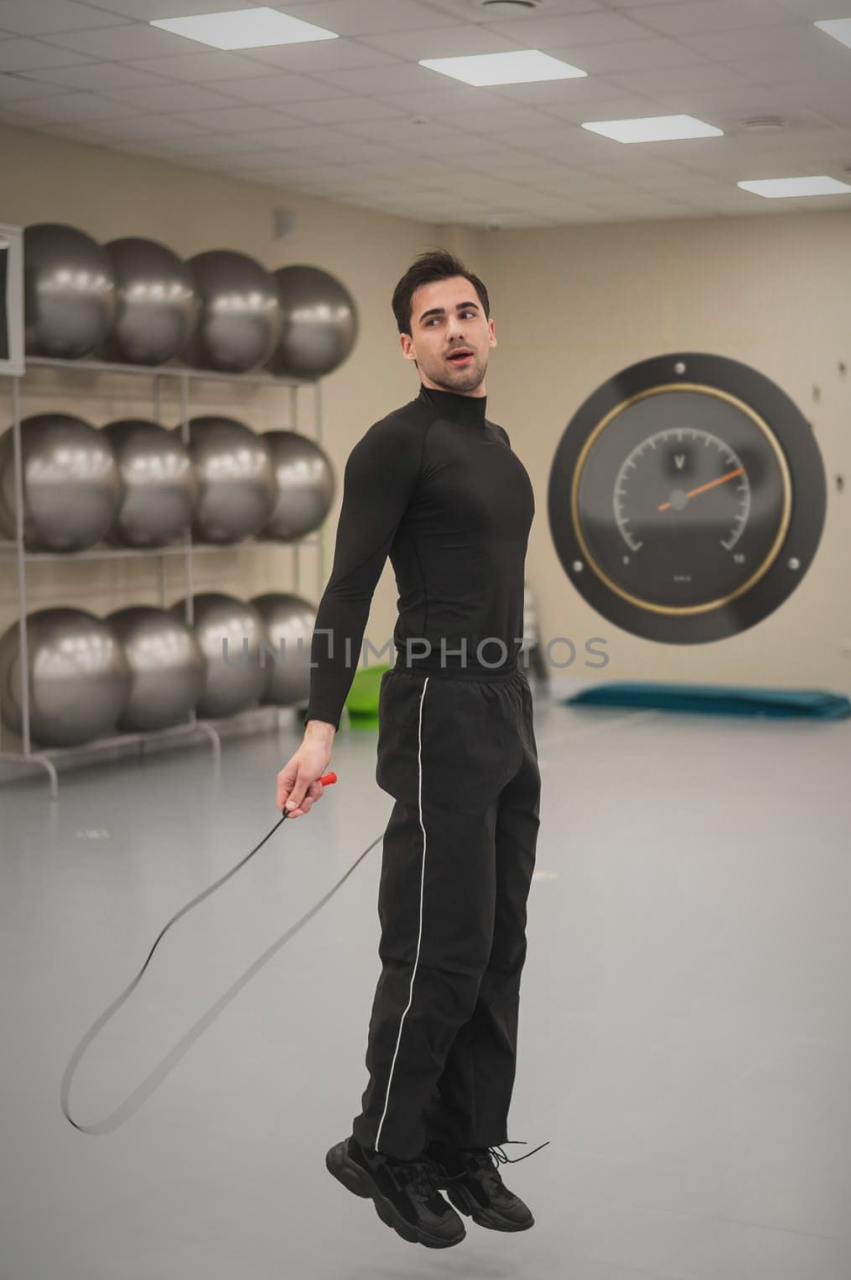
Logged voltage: {"value": 7.5, "unit": "V"}
